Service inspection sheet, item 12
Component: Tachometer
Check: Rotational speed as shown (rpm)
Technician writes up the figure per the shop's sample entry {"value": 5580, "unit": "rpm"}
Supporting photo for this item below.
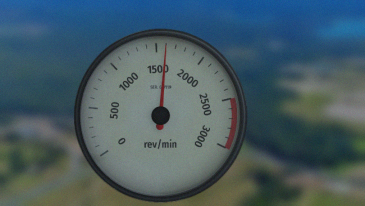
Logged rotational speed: {"value": 1600, "unit": "rpm"}
